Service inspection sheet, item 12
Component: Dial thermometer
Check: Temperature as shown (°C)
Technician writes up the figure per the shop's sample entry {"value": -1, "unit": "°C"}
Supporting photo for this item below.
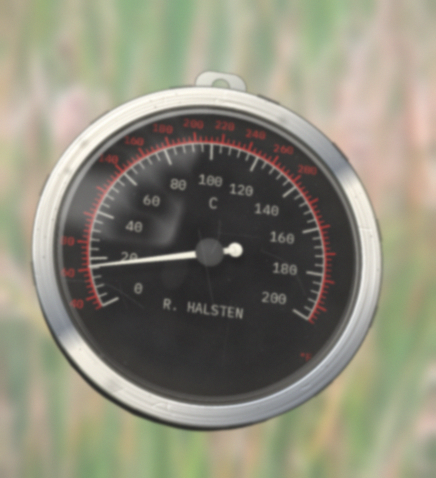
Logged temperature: {"value": 16, "unit": "°C"}
